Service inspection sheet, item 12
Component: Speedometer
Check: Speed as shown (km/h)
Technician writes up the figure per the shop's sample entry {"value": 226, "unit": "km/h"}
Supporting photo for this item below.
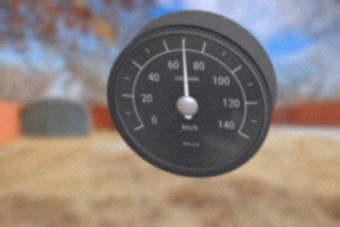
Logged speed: {"value": 70, "unit": "km/h"}
